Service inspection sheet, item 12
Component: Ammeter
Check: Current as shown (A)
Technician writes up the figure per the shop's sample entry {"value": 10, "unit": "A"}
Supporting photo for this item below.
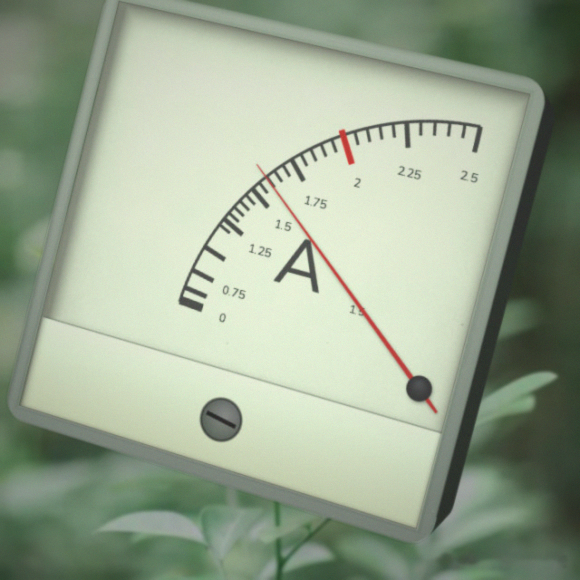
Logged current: {"value": 1.6, "unit": "A"}
